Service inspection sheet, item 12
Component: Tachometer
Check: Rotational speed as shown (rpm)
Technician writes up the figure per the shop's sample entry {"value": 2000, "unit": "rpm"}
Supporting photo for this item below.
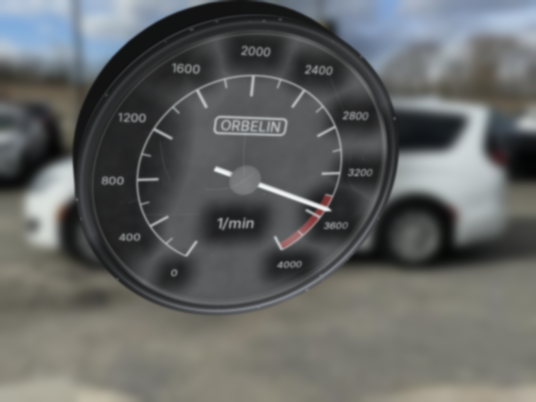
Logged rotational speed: {"value": 3500, "unit": "rpm"}
